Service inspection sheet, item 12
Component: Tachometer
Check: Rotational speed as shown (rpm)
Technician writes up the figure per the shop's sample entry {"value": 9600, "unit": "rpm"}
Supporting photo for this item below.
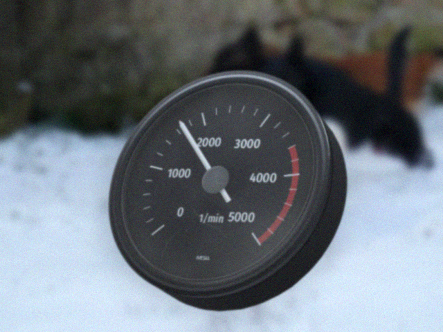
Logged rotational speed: {"value": 1700, "unit": "rpm"}
